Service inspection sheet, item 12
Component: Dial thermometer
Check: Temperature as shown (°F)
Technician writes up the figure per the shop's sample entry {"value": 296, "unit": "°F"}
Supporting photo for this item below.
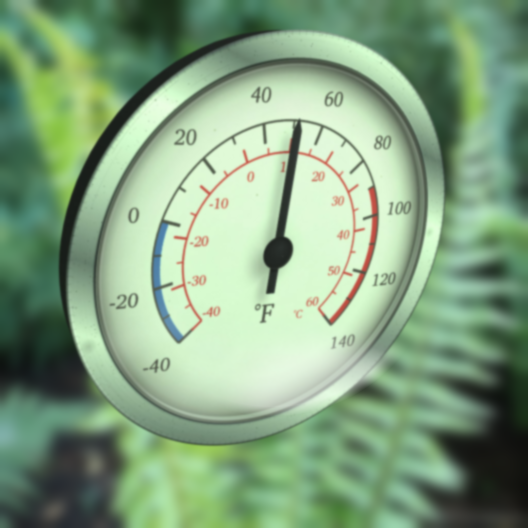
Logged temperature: {"value": 50, "unit": "°F"}
